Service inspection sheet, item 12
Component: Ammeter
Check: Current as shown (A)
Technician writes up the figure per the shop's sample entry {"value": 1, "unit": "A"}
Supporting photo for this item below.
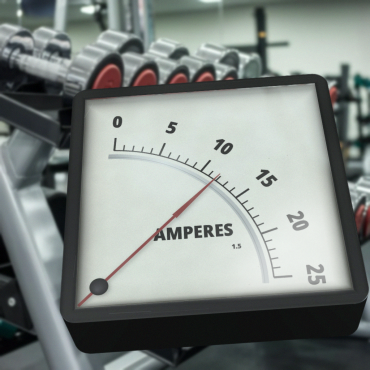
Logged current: {"value": 12, "unit": "A"}
